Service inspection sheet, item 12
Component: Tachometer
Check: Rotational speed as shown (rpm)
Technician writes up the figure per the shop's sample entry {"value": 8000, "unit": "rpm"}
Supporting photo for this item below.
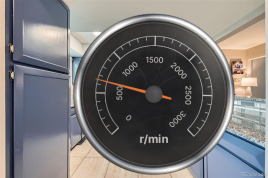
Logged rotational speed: {"value": 650, "unit": "rpm"}
